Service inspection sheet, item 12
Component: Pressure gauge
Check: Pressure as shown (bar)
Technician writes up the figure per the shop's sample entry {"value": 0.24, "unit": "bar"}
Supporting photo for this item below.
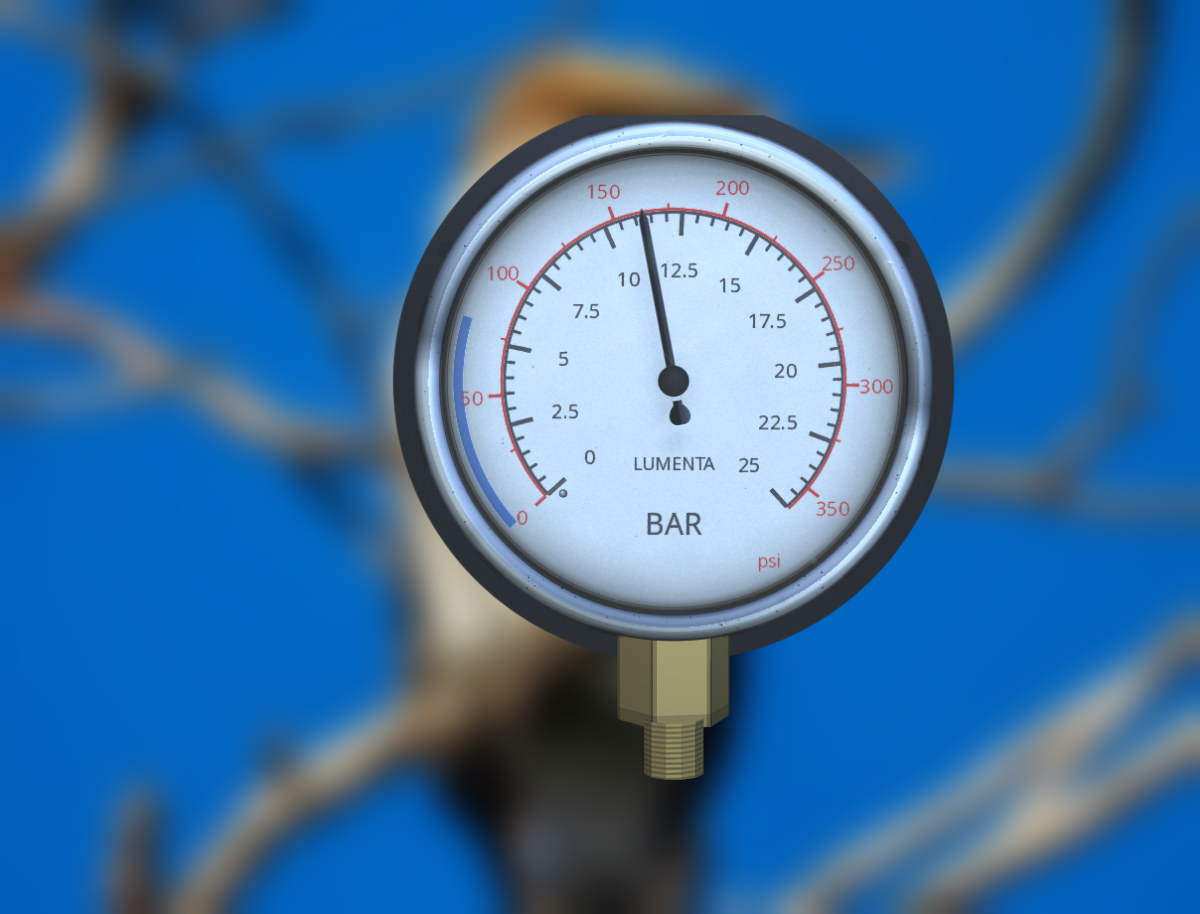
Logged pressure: {"value": 11.25, "unit": "bar"}
